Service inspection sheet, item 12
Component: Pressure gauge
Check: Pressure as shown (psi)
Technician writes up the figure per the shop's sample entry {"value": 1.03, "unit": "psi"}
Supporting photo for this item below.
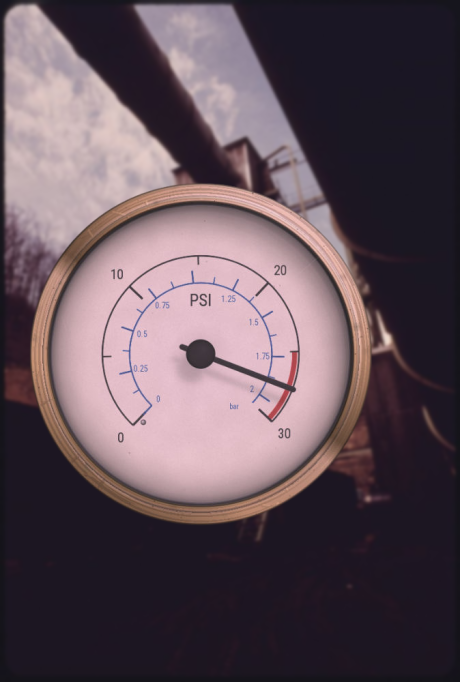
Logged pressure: {"value": 27.5, "unit": "psi"}
